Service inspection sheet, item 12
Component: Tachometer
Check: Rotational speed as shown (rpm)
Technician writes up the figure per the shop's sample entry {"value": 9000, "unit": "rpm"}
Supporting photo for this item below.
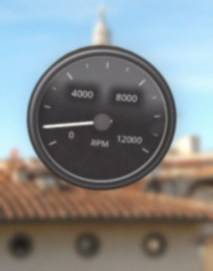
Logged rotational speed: {"value": 1000, "unit": "rpm"}
